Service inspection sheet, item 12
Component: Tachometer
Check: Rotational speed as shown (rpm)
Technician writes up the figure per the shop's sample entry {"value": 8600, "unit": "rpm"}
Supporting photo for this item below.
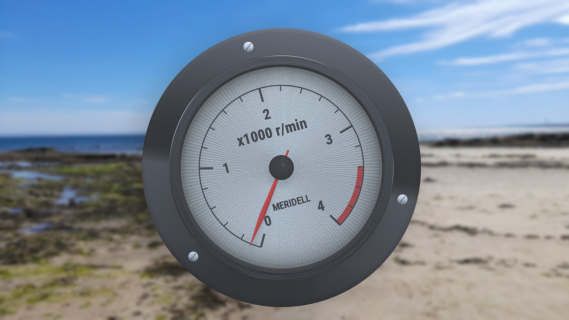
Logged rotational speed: {"value": 100, "unit": "rpm"}
